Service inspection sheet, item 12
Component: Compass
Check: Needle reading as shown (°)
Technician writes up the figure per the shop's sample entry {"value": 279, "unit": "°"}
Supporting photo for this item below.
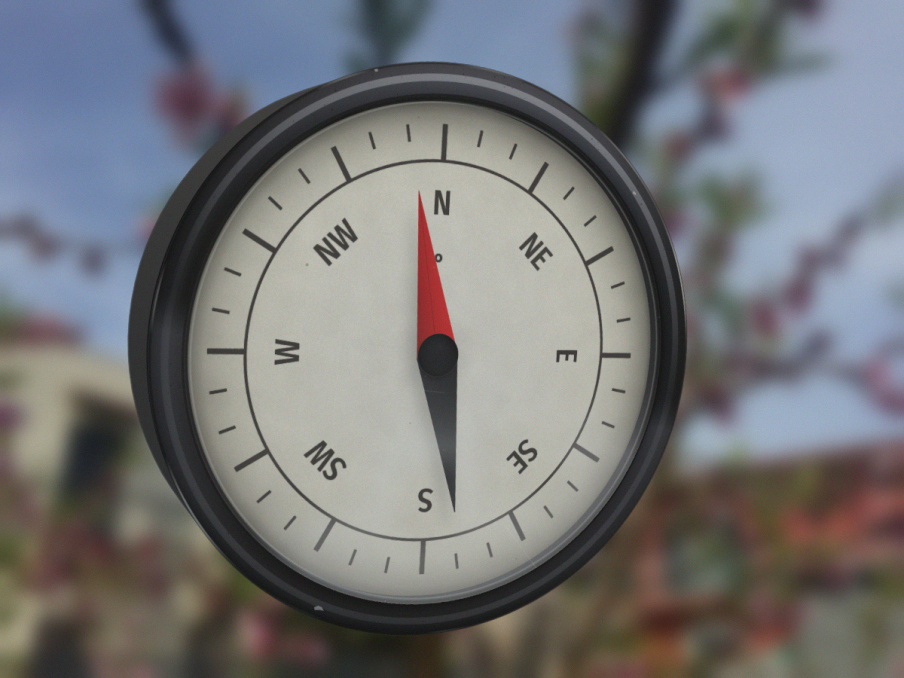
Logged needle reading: {"value": 350, "unit": "°"}
